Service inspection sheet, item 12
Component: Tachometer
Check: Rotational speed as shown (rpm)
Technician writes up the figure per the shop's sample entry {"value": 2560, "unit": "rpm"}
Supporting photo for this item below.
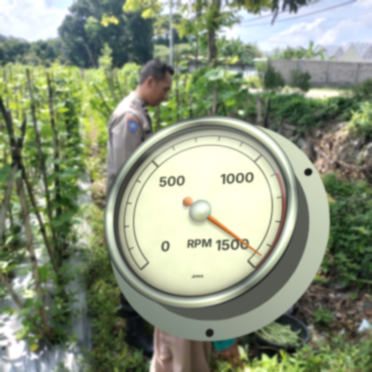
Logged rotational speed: {"value": 1450, "unit": "rpm"}
